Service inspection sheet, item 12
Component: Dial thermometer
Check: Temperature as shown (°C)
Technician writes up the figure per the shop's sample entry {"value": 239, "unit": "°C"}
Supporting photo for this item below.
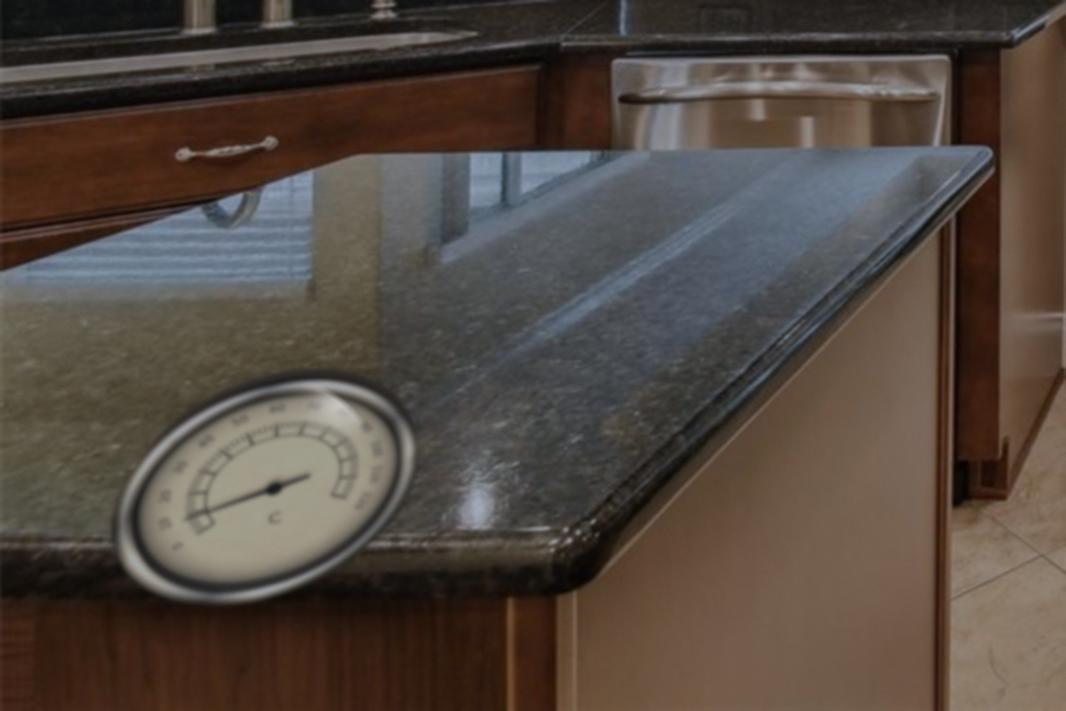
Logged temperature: {"value": 10, "unit": "°C"}
